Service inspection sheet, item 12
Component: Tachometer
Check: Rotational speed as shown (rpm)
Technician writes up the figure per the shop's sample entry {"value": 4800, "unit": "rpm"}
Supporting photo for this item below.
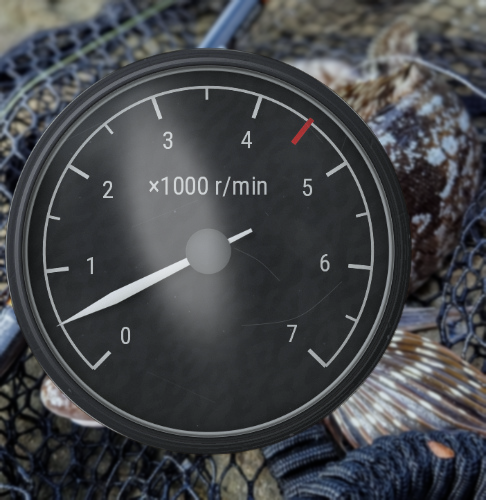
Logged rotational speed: {"value": 500, "unit": "rpm"}
